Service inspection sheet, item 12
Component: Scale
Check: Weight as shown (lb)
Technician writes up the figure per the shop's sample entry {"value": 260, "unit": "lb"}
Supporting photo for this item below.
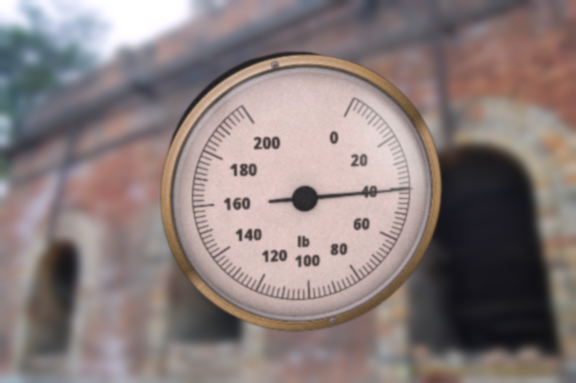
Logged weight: {"value": 40, "unit": "lb"}
